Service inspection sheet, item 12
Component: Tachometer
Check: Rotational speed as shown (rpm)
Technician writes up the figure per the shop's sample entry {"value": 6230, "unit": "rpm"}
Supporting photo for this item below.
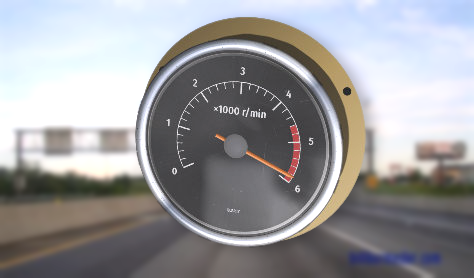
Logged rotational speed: {"value": 5800, "unit": "rpm"}
